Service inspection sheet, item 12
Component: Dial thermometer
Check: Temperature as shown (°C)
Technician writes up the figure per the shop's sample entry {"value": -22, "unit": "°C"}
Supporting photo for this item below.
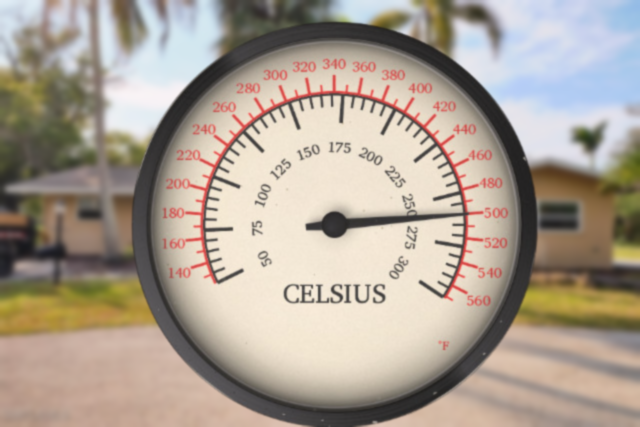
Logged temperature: {"value": 260, "unit": "°C"}
